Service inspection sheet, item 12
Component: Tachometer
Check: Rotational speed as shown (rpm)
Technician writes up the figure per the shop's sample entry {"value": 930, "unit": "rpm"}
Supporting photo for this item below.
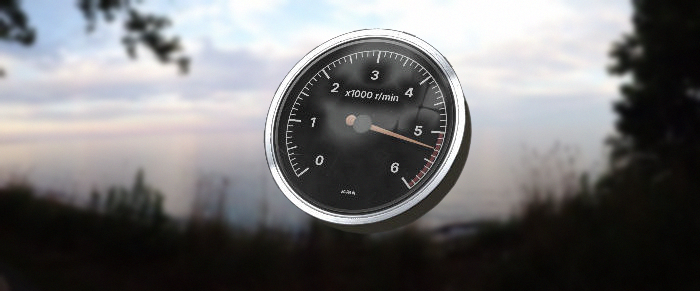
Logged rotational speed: {"value": 5300, "unit": "rpm"}
